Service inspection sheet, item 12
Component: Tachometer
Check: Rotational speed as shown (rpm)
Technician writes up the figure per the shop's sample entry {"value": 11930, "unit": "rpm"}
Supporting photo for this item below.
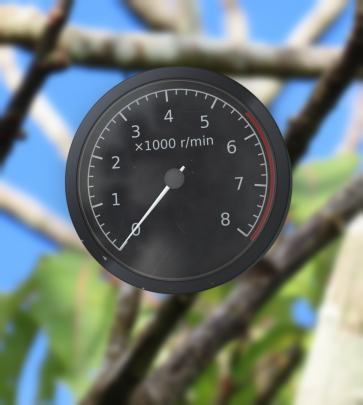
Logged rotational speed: {"value": 0, "unit": "rpm"}
